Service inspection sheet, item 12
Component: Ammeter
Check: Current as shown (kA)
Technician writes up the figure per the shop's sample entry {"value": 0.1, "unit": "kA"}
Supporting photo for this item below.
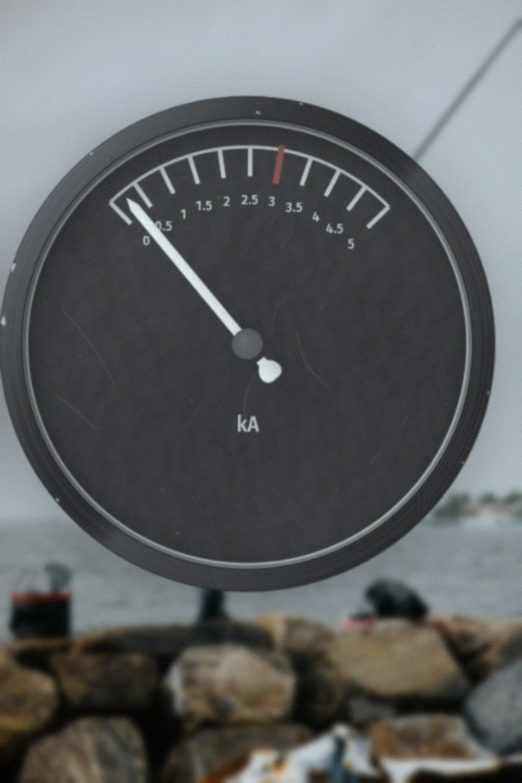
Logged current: {"value": 0.25, "unit": "kA"}
